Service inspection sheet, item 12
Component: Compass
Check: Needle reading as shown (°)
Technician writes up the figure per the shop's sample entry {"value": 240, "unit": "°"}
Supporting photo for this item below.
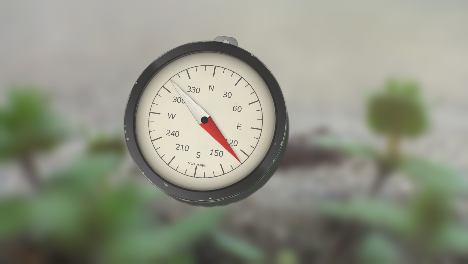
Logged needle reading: {"value": 130, "unit": "°"}
